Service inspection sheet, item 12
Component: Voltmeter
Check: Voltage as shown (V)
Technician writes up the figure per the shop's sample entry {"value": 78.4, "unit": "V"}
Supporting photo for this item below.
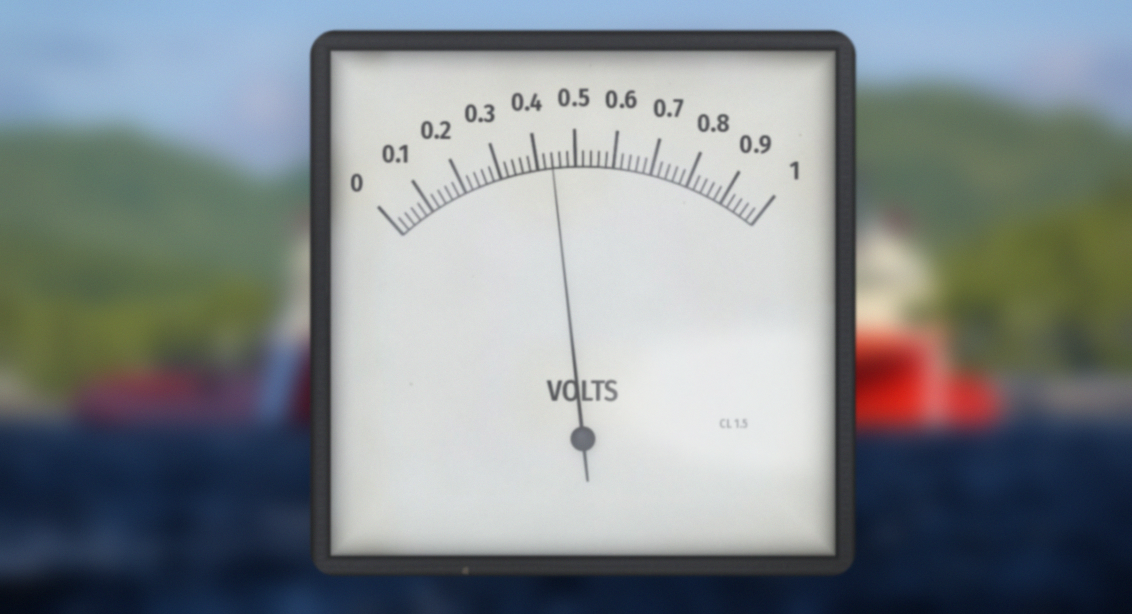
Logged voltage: {"value": 0.44, "unit": "V"}
